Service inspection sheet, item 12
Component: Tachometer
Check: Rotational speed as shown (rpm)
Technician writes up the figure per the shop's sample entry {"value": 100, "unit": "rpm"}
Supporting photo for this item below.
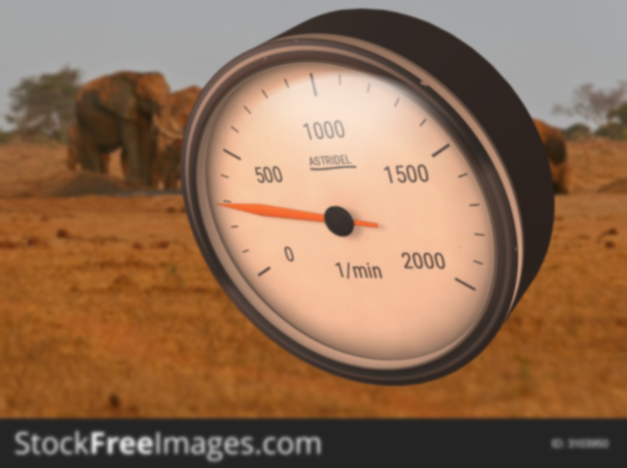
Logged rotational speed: {"value": 300, "unit": "rpm"}
